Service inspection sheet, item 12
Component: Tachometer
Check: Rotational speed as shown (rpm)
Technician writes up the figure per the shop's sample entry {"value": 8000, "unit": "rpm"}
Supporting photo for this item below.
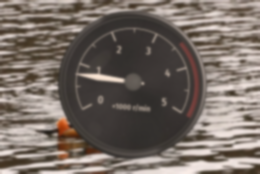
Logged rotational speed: {"value": 750, "unit": "rpm"}
